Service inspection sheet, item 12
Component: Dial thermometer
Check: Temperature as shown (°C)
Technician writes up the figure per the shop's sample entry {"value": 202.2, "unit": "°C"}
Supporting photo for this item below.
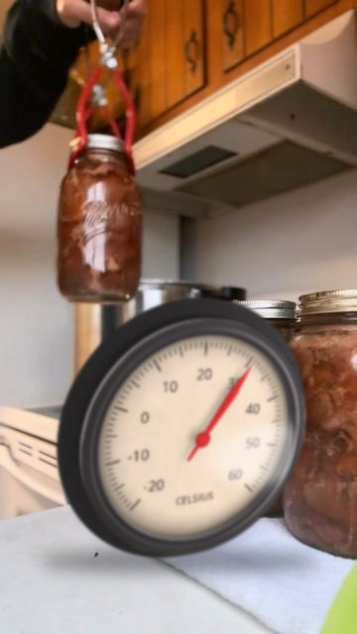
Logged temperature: {"value": 30, "unit": "°C"}
